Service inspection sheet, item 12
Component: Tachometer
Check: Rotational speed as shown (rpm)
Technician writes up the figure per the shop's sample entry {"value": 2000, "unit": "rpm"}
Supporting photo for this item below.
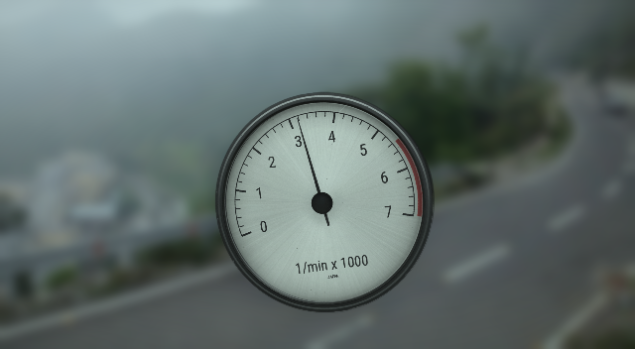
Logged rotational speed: {"value": 3200, "unit": "rpm"}
